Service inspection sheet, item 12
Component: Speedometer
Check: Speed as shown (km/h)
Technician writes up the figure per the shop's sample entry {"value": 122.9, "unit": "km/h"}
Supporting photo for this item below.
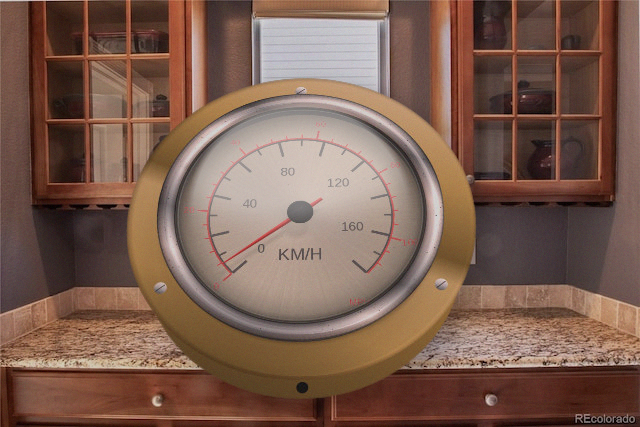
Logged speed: {"value": 5, "unit": "km/h"}
